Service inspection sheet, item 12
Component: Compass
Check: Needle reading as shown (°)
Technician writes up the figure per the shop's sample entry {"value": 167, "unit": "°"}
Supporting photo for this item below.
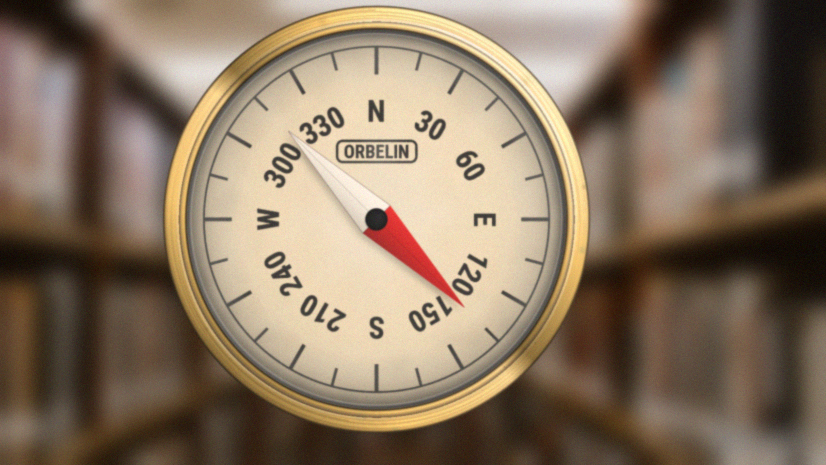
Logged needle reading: {"value": 135, "unit": "°"}
